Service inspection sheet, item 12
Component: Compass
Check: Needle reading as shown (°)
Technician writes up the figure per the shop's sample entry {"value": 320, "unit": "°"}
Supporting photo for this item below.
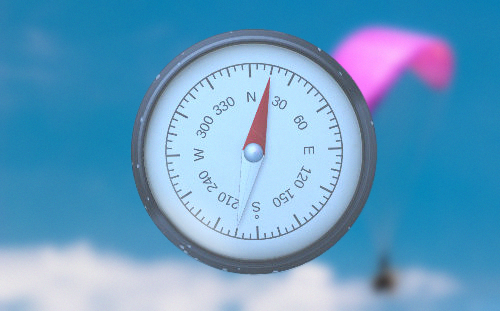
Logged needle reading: {"value": 15, "unit": "°"}
